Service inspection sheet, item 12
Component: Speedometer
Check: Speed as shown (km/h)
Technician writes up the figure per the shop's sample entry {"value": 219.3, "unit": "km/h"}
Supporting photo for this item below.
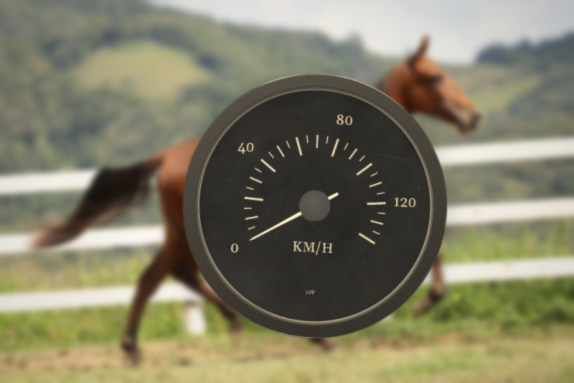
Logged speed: {"value": 0, "unit": "km/h"}
